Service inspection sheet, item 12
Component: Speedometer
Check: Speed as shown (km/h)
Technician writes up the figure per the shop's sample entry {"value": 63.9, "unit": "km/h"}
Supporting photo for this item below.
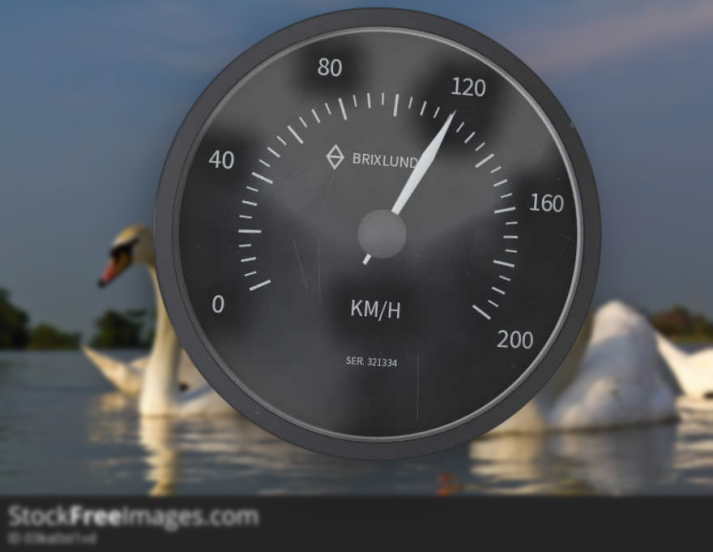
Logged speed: {"value": 120, "unit": "km/h"}
